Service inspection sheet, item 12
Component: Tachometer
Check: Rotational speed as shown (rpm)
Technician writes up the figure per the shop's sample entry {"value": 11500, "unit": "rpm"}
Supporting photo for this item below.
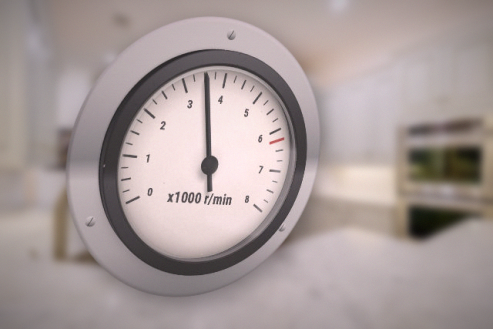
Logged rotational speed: {"value": 3500, "unit": "rpm"}
